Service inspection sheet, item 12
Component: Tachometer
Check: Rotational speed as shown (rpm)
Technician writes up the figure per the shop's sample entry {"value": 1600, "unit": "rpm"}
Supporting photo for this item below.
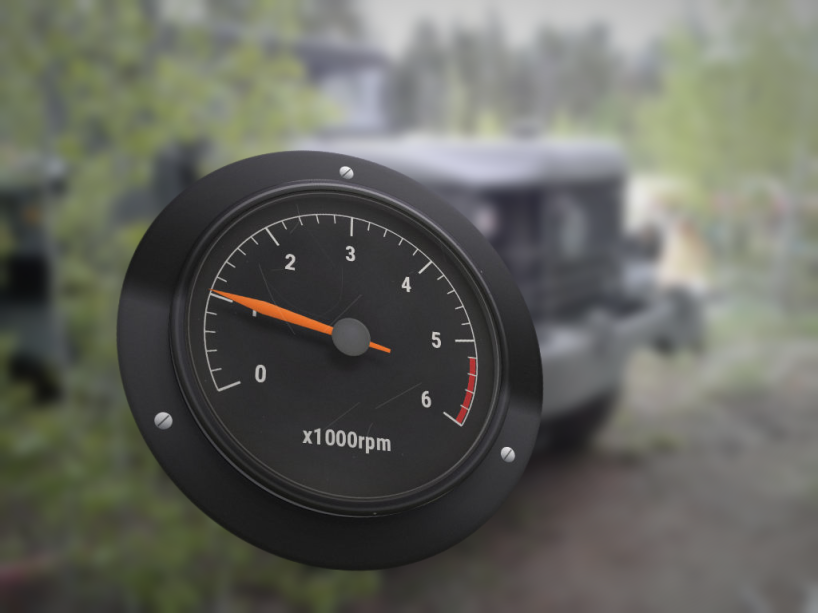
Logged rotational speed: {"value": 1000, "unit": "rpm"}
